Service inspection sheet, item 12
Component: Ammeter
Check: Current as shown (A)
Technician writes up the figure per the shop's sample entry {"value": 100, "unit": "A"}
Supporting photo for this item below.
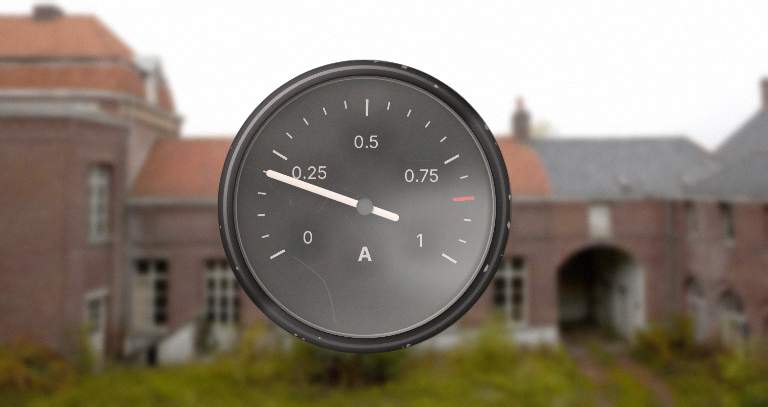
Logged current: {"value": 0.2, "unit": "A"}
